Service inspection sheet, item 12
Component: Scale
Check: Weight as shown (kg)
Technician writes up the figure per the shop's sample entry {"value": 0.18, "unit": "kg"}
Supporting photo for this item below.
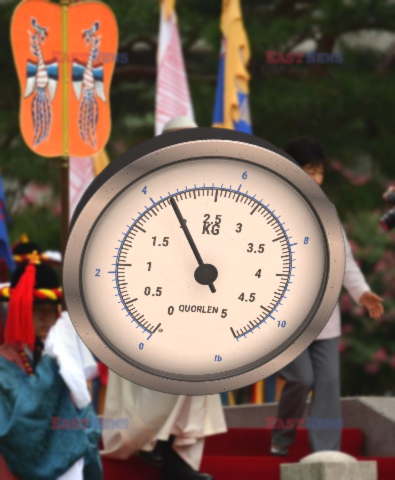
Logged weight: {"value": 2, "unit": "kg"}
